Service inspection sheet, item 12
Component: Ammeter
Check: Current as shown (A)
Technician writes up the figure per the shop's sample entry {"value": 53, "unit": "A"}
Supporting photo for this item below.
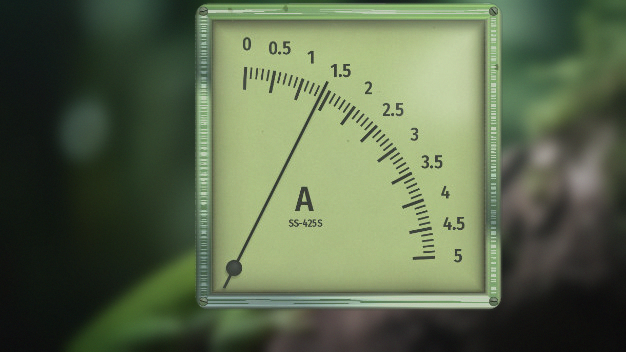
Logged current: {"value": 1.4, "unit": "A"}
